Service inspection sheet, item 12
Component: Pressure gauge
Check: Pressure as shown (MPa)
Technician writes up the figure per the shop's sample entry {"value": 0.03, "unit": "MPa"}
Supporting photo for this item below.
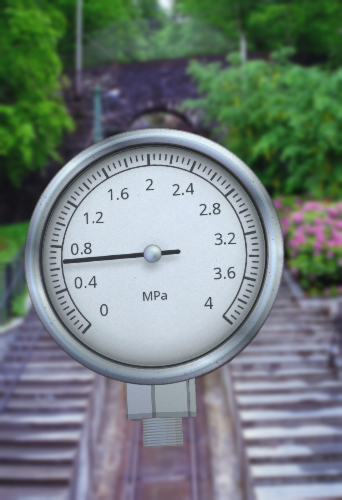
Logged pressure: {"value": 0.65, "unit": "MPa"}
